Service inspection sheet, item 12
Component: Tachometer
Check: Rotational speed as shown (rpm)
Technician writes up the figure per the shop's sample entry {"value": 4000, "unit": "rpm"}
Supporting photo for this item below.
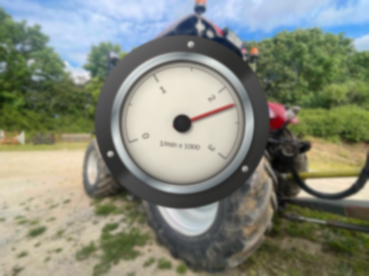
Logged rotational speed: {"value": 2250, "unit": "rpm"}
